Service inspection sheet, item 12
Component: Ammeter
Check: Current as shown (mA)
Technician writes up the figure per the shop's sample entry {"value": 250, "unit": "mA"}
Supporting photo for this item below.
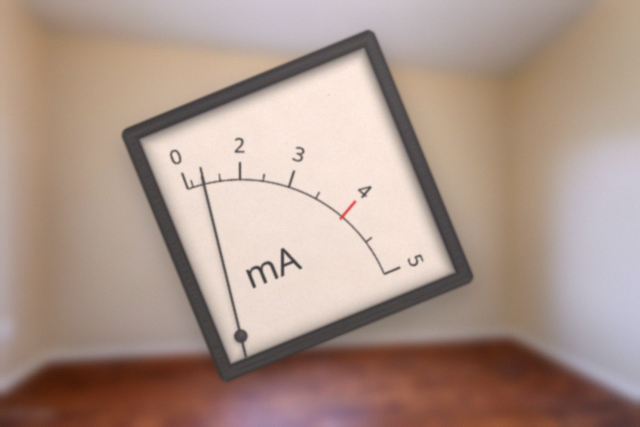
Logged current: {"value": 1, "unit": "mA"}
